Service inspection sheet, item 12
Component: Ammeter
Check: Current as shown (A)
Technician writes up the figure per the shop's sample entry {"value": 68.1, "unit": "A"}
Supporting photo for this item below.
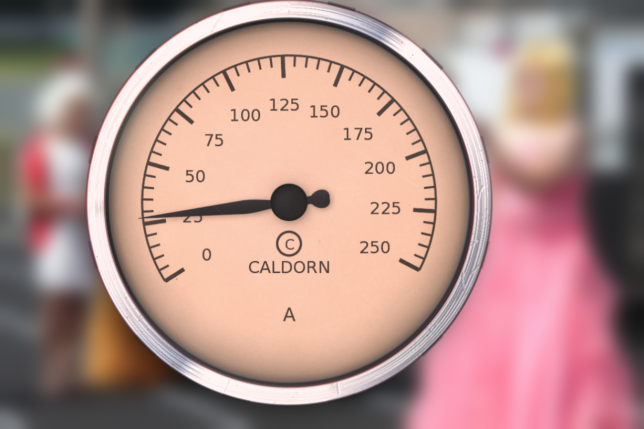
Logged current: {"value": 27.5, "unit": "A"}
